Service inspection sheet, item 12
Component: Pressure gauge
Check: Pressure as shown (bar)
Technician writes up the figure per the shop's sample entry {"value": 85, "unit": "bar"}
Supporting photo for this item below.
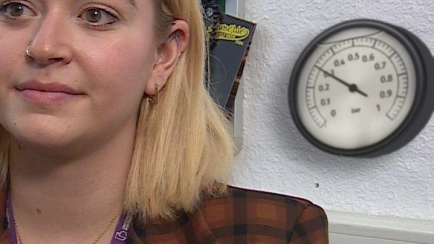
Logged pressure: {"value": 0.3, "unit": "bar"}
